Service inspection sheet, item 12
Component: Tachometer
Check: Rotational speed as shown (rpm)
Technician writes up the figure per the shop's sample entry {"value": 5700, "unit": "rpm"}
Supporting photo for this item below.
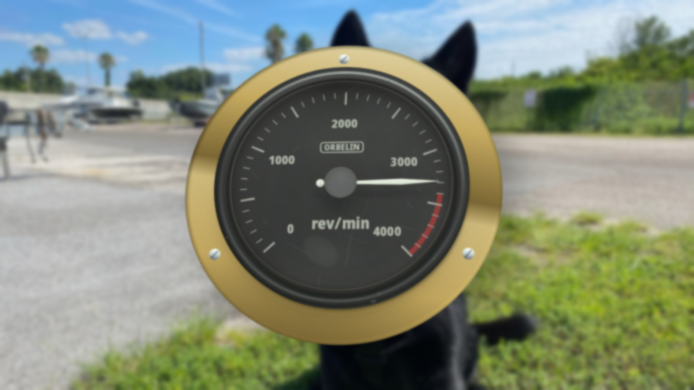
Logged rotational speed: {"value": 3300, "unit": "rpm"}
